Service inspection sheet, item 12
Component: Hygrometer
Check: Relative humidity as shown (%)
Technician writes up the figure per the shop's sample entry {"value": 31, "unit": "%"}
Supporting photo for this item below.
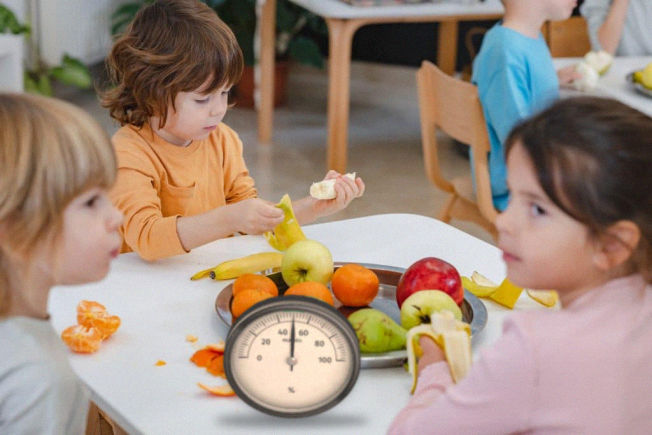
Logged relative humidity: {"value": 50, "unit": "%"}
